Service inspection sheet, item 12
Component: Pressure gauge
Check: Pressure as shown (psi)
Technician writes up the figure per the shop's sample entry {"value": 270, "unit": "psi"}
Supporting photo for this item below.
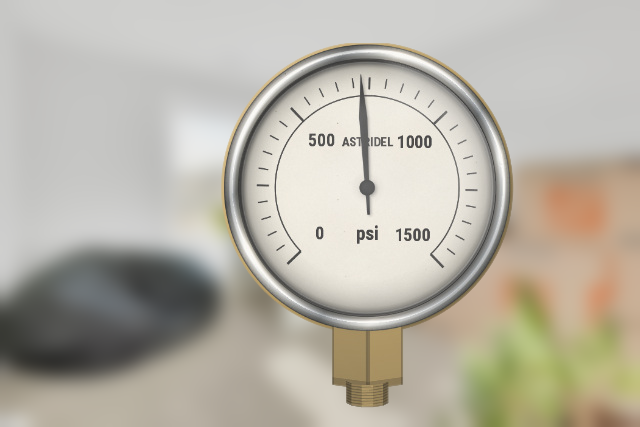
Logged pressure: {"value": 725, "unit": "psi"}
